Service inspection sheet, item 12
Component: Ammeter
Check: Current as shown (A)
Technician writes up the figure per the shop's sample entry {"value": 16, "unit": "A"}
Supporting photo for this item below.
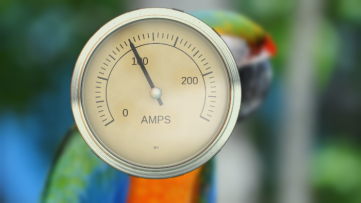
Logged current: {"value": 100, "unit": "A"}
